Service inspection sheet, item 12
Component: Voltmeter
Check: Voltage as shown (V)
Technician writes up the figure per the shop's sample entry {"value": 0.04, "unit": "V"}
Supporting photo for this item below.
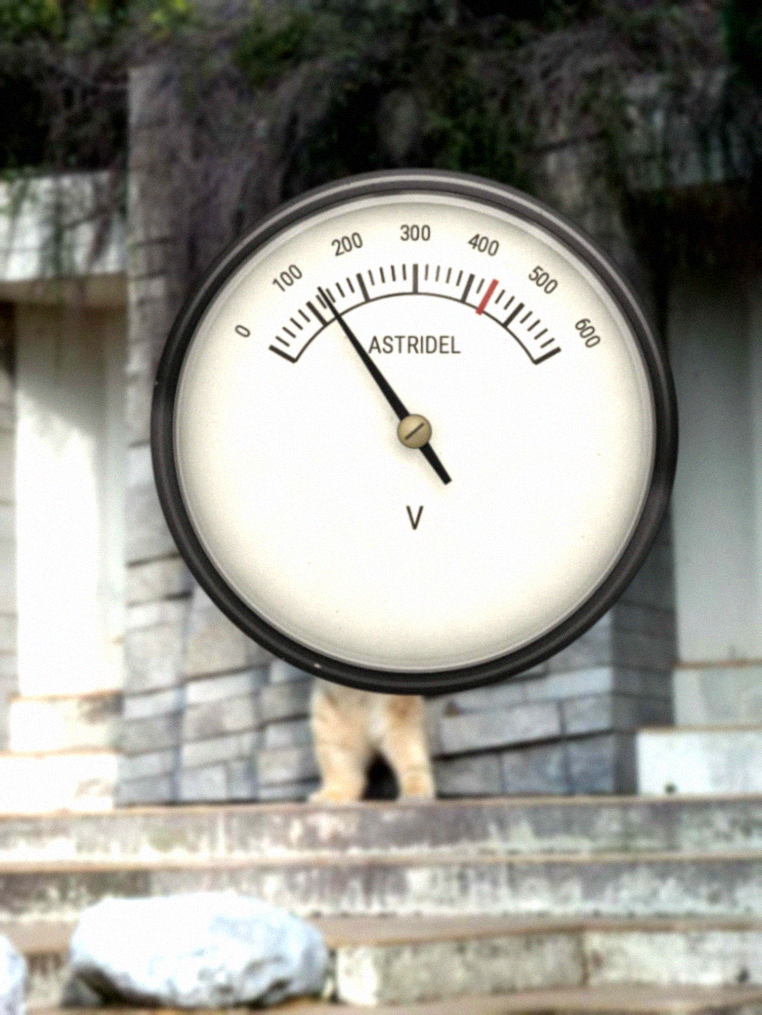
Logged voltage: {"value": 130, "unit": "V"}
